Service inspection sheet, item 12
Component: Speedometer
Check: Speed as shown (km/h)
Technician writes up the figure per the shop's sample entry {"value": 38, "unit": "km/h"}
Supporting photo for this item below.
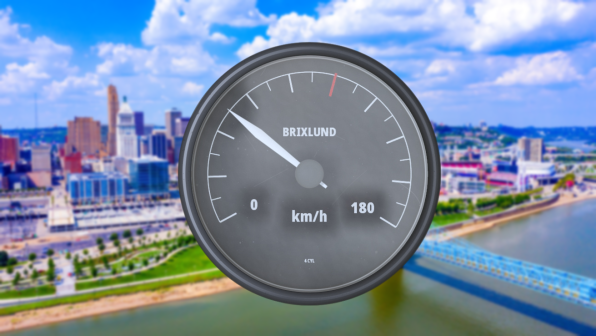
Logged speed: {"value": 50, "unit": "km/h"}
